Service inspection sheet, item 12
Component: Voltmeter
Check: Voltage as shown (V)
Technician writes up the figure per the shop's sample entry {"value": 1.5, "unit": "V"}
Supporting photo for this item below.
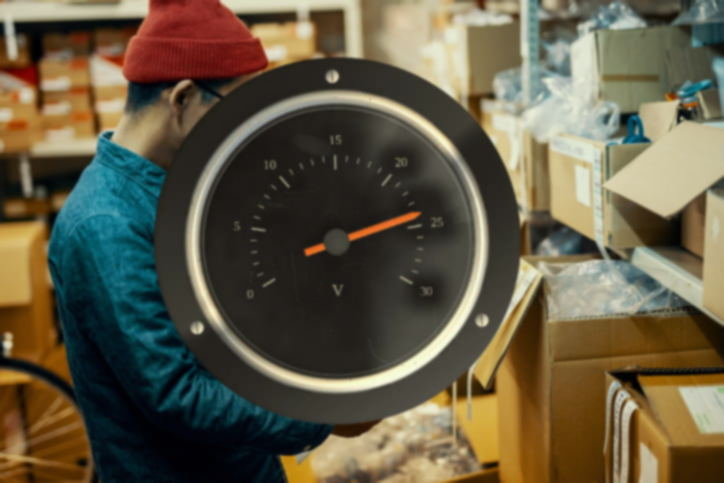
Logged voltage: {"value": 24, "unit": "V"}
